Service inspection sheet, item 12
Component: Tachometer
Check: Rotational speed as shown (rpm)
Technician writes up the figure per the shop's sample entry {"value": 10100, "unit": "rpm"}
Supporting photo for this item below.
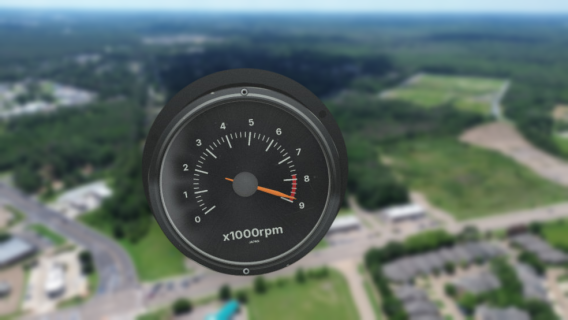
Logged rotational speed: {"value": 8800, "unit": "rpm"}
